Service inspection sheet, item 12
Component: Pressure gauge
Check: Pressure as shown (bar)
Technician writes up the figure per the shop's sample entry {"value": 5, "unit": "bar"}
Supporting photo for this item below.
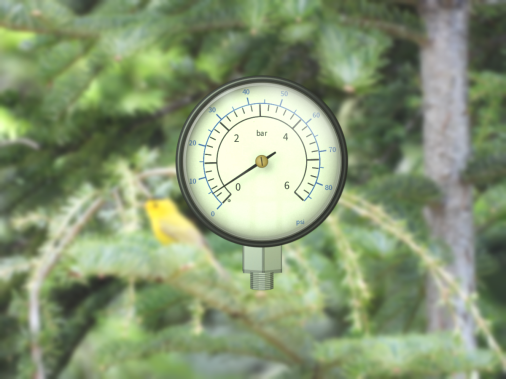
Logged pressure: {"value": 0.3, "unit": "bar"}
